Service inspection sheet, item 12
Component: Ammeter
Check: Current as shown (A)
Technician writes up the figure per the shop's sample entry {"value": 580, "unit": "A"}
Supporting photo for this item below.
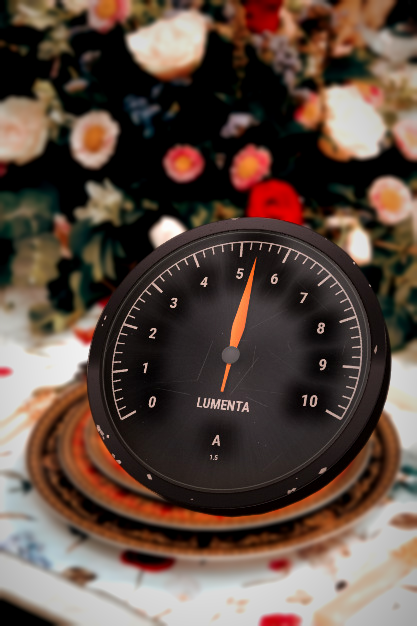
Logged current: {"value": 5.4, "unit": "A"}
